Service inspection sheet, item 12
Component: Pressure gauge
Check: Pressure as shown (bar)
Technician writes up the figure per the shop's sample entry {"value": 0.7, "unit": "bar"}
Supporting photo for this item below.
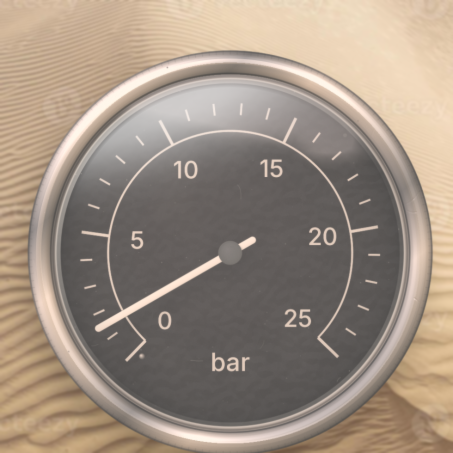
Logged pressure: {"value": 1.5, "unit": "bar"}
